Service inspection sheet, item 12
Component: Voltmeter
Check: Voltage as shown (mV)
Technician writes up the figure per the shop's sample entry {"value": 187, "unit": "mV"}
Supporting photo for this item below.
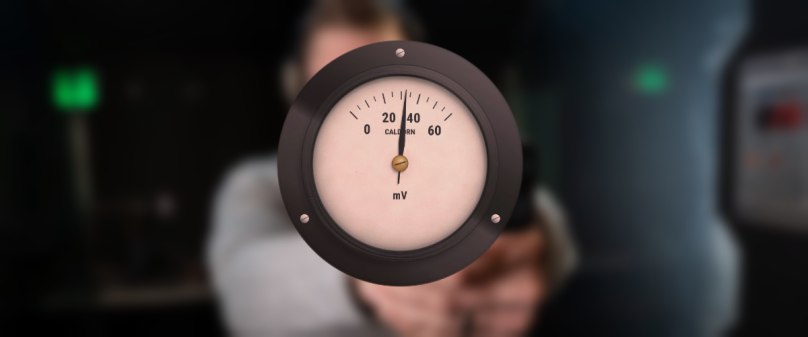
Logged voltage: {"value": 32.5, "unit": "mV"}
